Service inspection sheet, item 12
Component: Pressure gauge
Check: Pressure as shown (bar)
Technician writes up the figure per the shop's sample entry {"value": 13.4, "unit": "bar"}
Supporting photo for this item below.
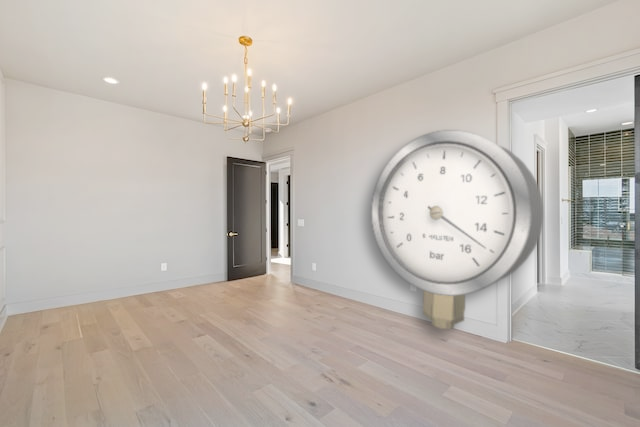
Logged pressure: {"value": 15, "unit": "bar"}
